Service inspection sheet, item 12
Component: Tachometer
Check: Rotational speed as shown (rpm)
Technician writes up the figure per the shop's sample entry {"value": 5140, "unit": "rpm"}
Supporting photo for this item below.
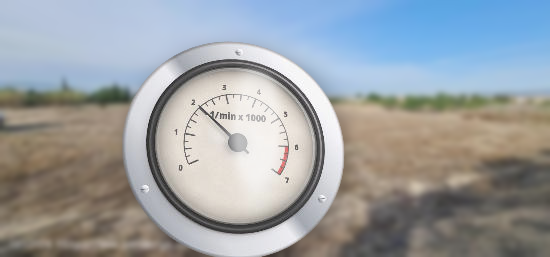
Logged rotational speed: {"value": 2000, "unit": "rpm"}
